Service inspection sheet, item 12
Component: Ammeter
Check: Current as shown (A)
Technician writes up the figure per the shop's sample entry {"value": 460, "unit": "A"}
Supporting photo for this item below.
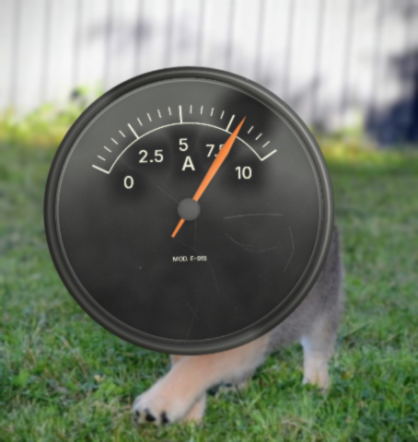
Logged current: {"value": 8, "unit": "A"}
